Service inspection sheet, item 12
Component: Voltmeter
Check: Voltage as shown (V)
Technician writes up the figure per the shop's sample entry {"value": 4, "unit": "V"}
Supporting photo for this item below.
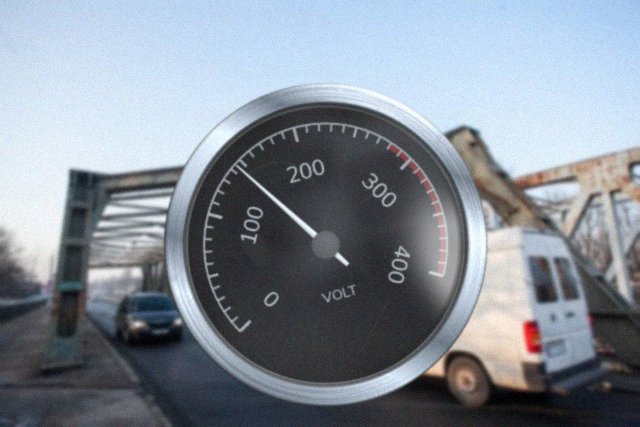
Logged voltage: {"value": 145, "unit": "V"}
